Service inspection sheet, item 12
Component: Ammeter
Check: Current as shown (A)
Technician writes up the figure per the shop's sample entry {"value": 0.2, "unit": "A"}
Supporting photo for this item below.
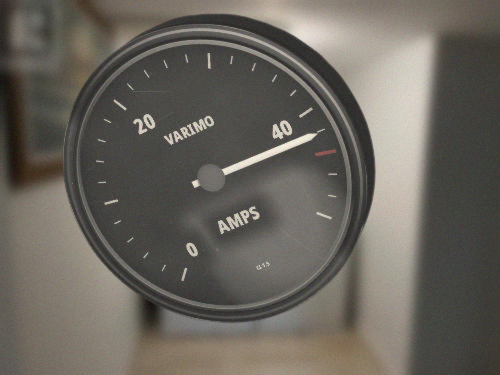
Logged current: {"value": 42, "unit": "A"}
